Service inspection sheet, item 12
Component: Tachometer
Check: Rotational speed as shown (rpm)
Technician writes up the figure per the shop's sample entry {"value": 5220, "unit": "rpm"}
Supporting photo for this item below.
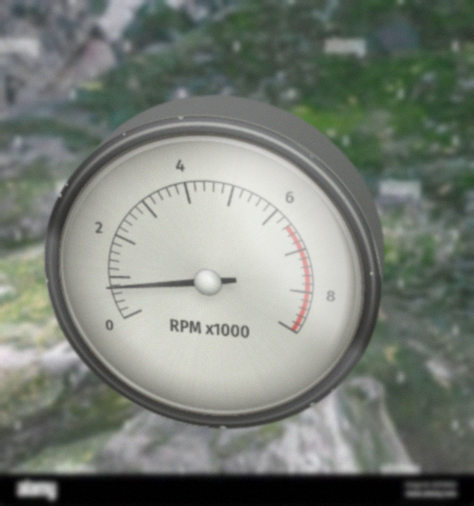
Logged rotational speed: {"value": 800, "unit": "rpm"}
